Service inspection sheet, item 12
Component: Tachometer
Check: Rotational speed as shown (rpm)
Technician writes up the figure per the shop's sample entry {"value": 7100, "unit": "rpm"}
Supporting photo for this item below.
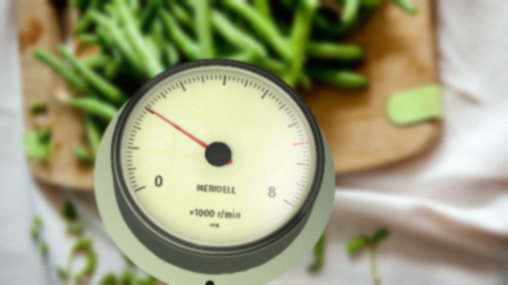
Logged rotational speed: {"value": 2000, "unit": "rpm"}
